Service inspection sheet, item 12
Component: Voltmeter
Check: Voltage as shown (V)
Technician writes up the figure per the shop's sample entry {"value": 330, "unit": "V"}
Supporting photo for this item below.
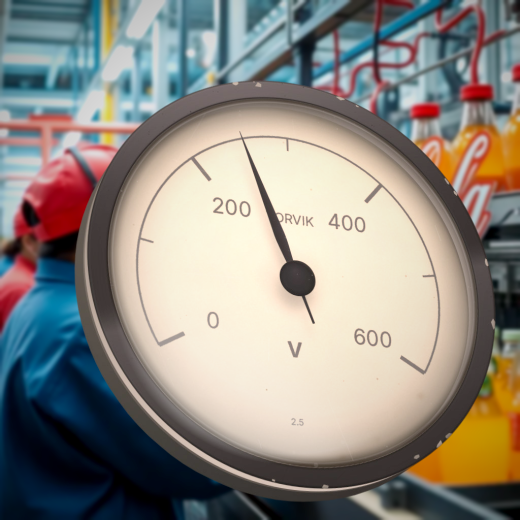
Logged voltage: {"value": 250, "unit": "V"}
